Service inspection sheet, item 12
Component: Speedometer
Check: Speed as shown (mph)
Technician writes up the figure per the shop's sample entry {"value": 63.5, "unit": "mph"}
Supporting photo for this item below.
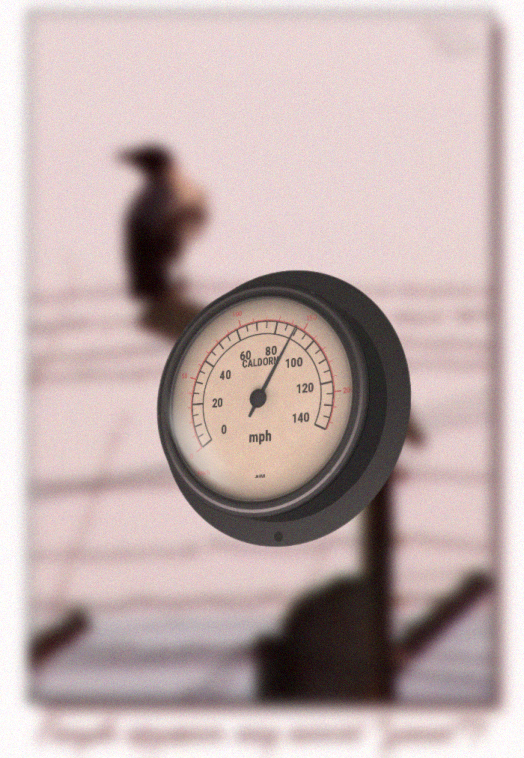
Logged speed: {"value": 90, "unit": "mph"}
